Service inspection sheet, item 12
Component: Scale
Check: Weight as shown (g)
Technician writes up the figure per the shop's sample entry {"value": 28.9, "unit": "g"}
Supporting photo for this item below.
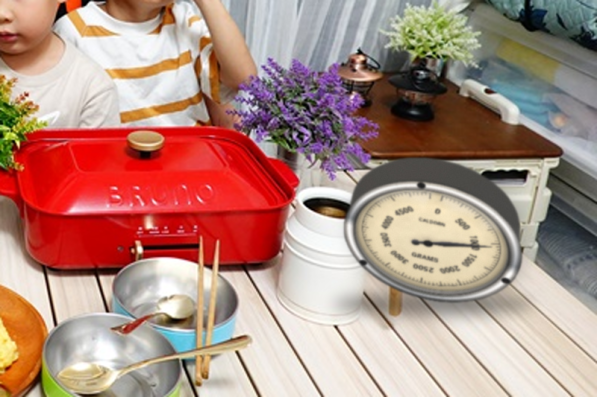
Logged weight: {"value": 1000, "unit": "g"}
